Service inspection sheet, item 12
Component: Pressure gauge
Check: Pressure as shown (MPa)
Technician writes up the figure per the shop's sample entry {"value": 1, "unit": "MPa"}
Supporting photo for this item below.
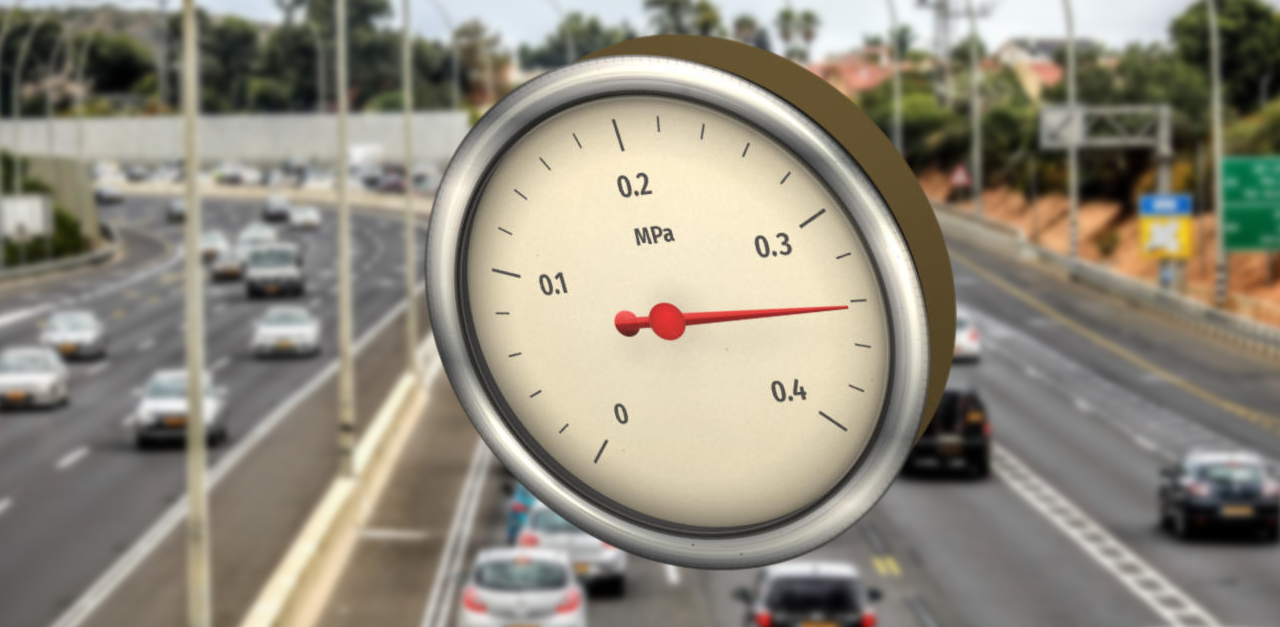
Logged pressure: {"value": 0.34, "unit": "MPa"}
